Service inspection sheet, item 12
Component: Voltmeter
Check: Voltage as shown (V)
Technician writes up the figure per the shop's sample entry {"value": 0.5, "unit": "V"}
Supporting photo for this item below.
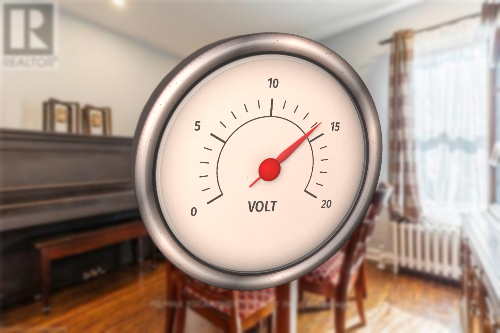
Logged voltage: {"value": 14, "unit": "V"}
